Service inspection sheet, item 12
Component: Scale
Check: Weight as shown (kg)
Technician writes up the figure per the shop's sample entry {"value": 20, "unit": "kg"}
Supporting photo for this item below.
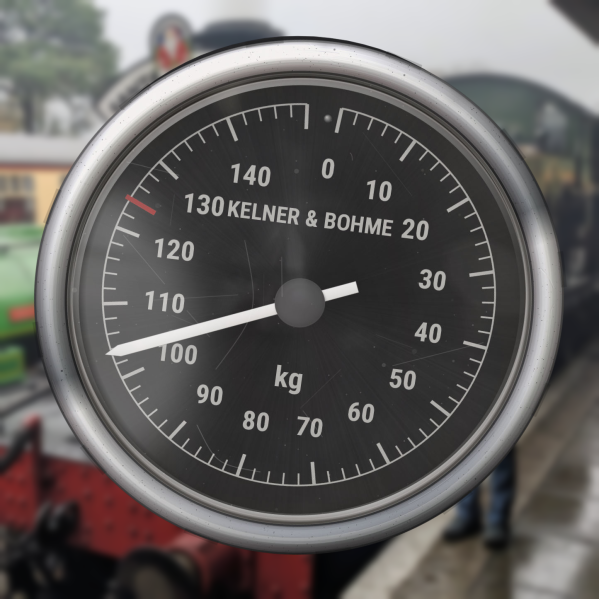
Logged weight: {"value": 104, "unit": "kg"}
